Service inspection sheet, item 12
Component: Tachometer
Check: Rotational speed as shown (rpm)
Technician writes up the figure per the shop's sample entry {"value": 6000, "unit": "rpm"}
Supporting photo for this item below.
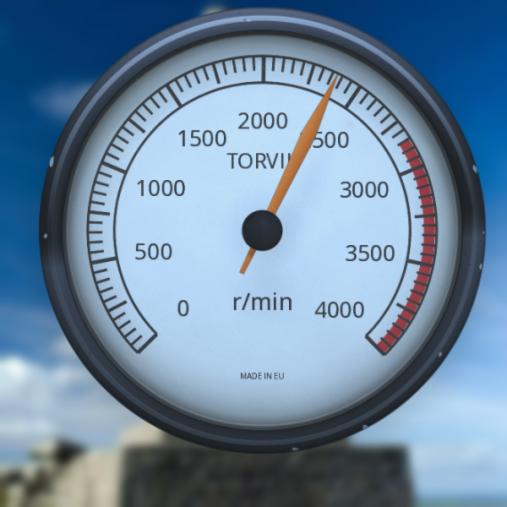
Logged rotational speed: {"value": 2375, "unit": "rpm"}
